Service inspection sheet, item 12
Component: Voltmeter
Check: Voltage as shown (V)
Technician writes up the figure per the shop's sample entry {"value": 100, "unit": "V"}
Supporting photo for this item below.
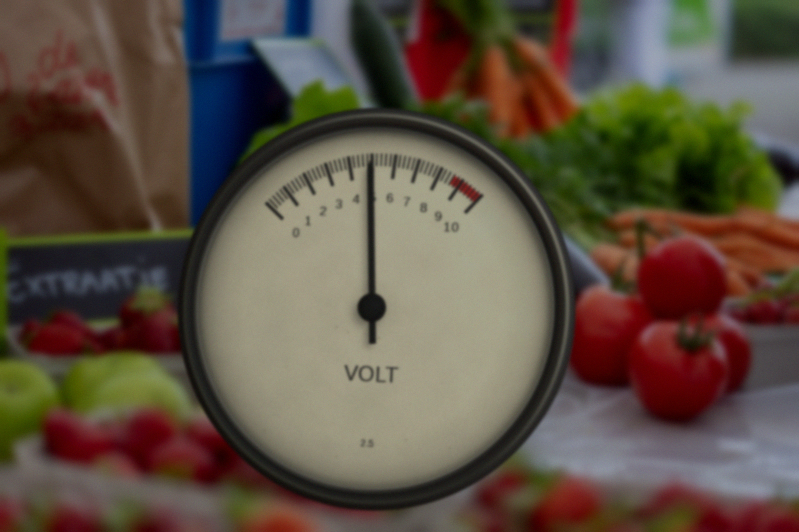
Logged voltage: {"value": 5, "unit": "V"}
